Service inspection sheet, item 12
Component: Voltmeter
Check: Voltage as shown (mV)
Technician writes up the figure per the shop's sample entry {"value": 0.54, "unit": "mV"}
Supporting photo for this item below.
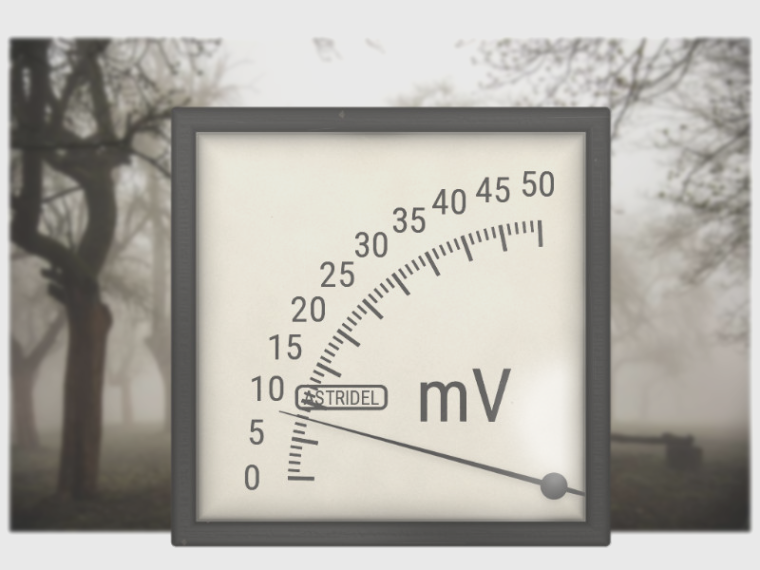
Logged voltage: {"value": 8, "unit": "mV"}
